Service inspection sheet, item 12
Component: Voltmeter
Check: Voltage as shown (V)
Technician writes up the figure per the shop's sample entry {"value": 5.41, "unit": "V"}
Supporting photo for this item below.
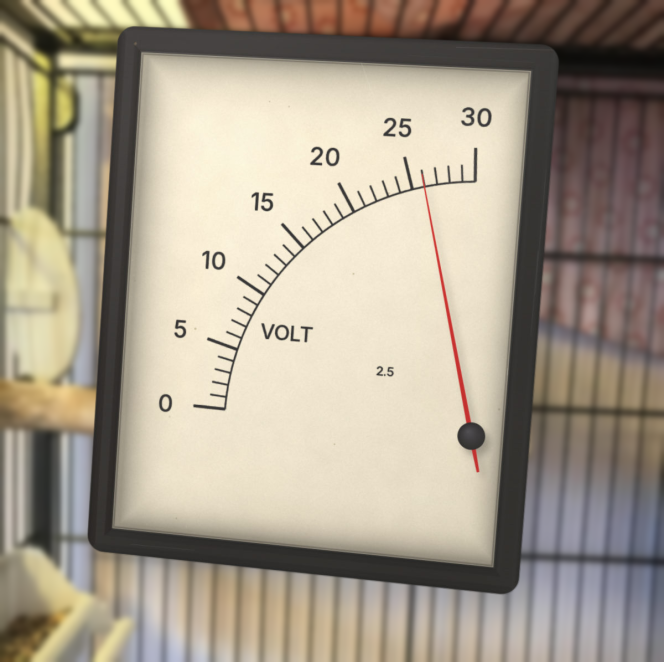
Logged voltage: {"value": 26, "unit": "V"}
